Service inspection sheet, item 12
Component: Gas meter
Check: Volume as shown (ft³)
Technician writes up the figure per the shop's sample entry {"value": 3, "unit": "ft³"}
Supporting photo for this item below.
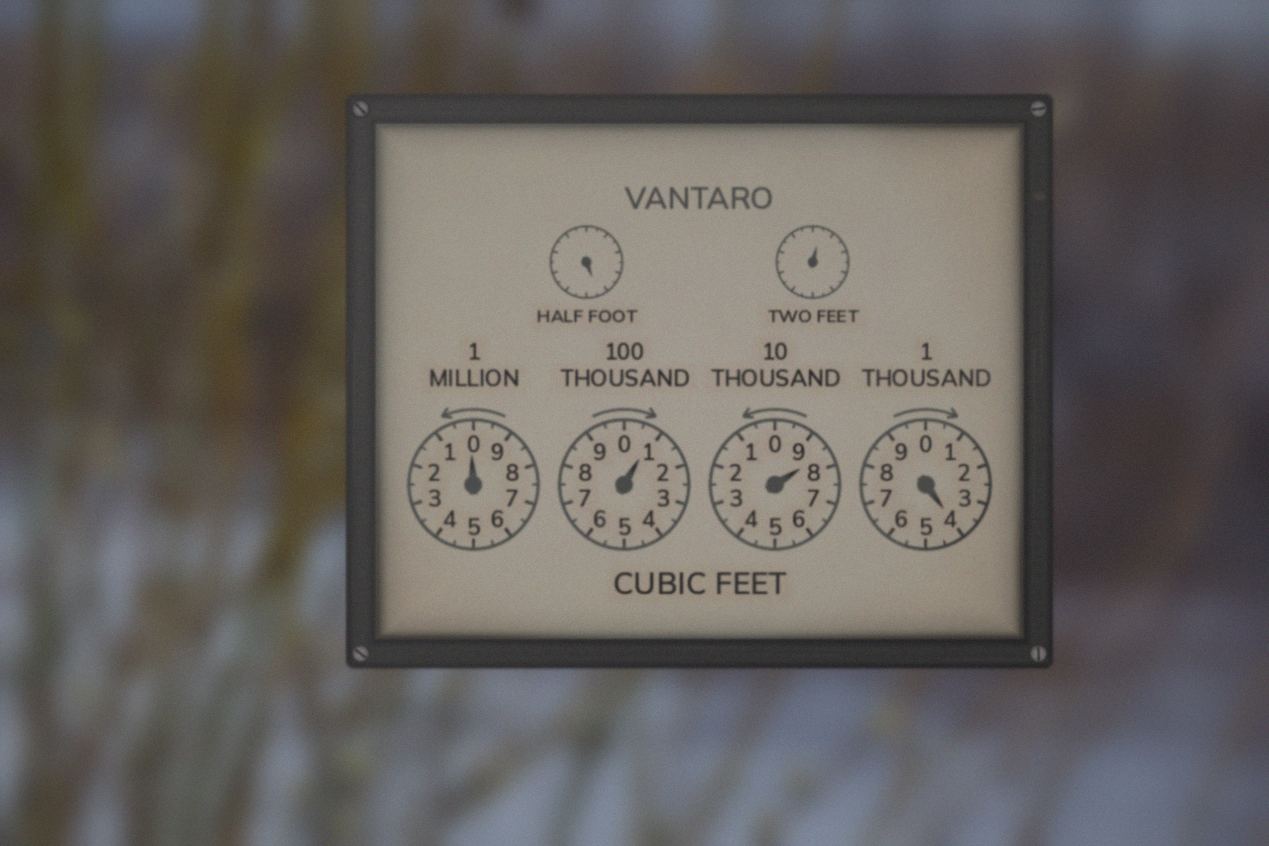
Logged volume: {"value": 8400, "unit": "ft³"}
